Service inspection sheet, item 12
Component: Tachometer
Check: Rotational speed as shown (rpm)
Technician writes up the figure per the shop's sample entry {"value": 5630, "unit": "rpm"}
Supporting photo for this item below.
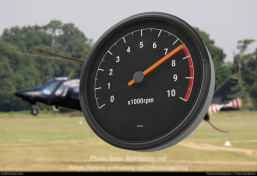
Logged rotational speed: {"value": 7500, "unit": "rpm"}
